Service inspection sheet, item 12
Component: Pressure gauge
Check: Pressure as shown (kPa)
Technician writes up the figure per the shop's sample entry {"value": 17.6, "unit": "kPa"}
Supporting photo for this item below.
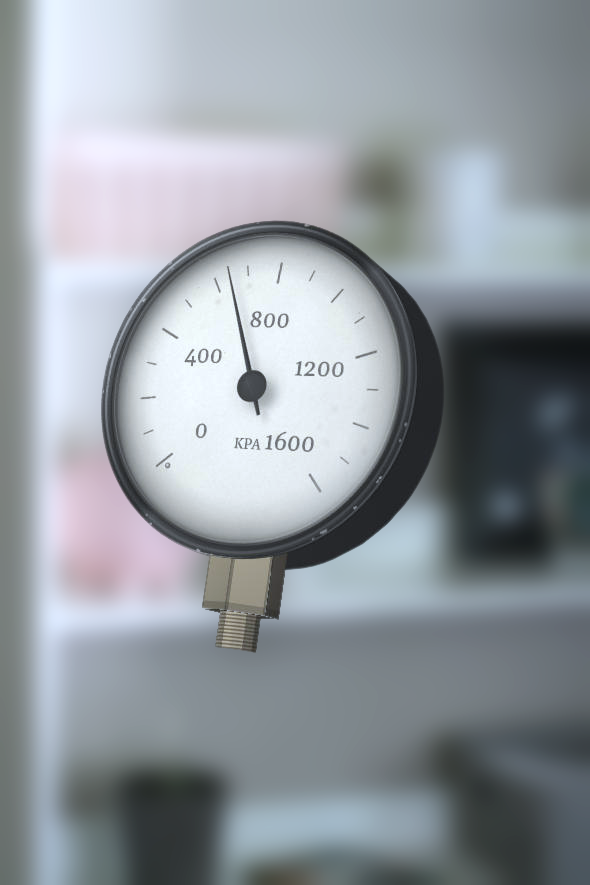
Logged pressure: {"value": 650, "unit": "kPa"}
